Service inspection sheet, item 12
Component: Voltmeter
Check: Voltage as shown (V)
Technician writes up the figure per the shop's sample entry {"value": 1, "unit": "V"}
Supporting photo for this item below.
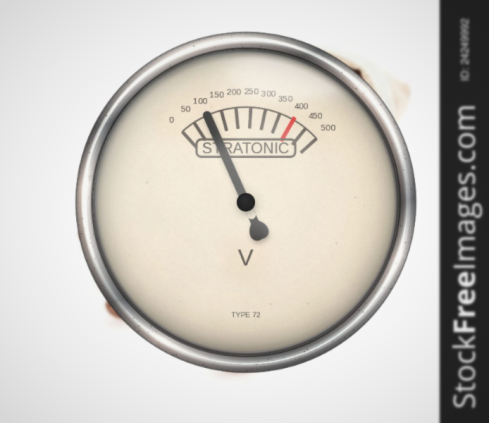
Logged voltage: {"value": 100, "unit": "V"}
